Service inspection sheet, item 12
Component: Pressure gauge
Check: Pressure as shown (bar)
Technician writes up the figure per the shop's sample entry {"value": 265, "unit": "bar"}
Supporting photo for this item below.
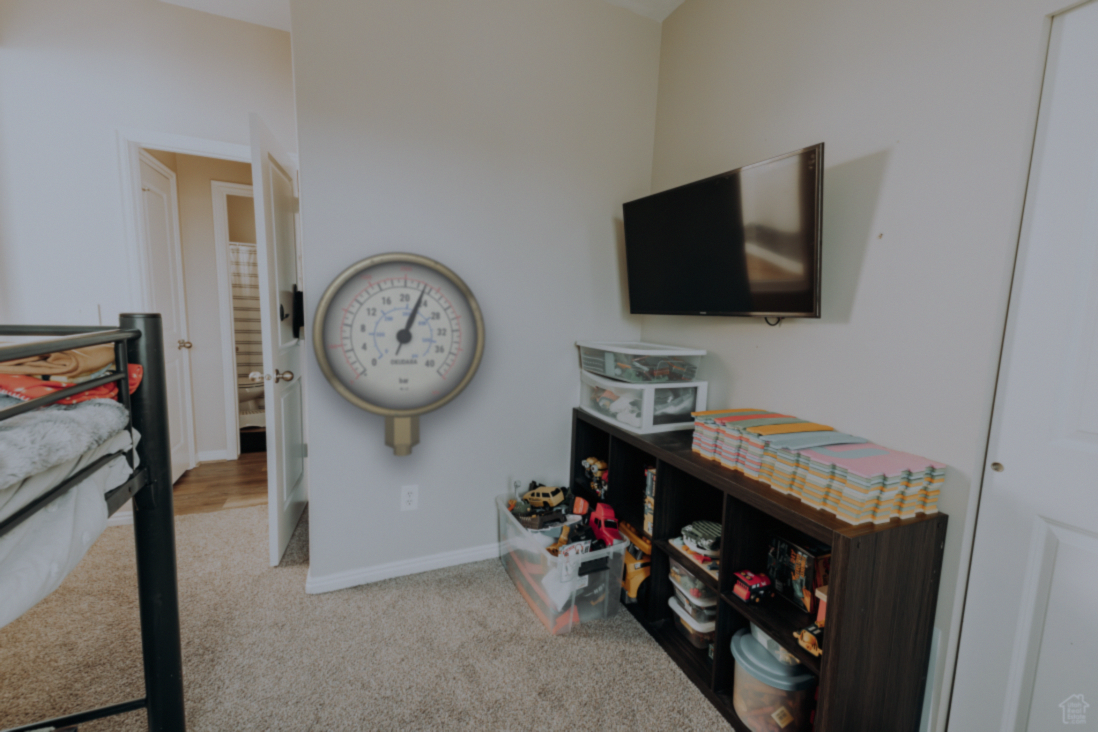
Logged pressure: {"value": 23, "unit": "bar"}
